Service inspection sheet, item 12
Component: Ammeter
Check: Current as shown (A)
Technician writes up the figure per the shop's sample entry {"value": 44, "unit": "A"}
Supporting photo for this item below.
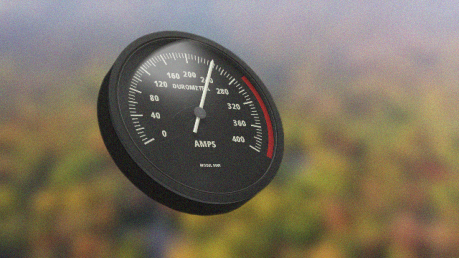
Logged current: {"value": 240, "unit": "A"}
